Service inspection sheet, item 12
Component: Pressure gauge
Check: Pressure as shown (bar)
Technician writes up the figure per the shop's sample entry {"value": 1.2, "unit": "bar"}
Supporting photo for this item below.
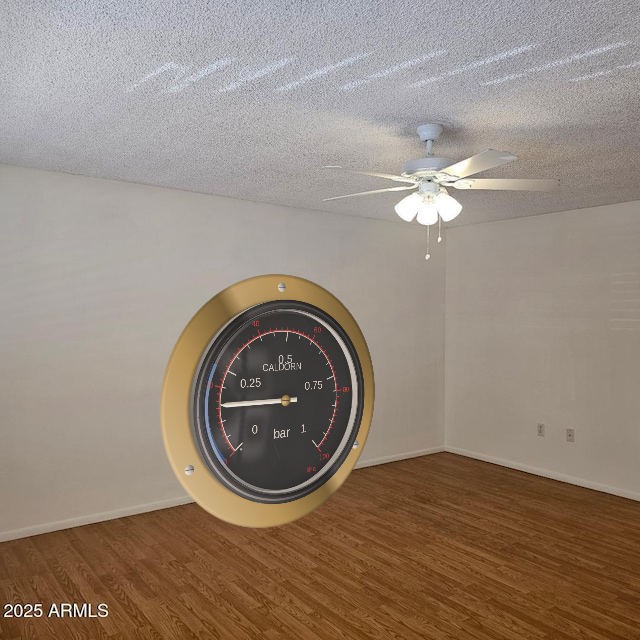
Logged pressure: {"value": 0.15, "unit": "bar"}
